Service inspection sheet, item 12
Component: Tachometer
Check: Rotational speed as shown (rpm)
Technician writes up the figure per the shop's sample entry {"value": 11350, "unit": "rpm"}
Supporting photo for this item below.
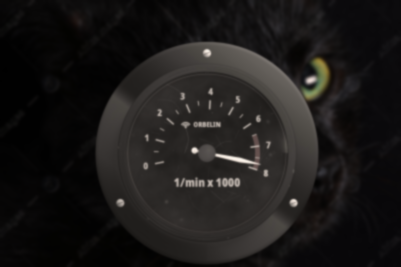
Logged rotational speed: {"value": 7750, "unit": "rpm"}
